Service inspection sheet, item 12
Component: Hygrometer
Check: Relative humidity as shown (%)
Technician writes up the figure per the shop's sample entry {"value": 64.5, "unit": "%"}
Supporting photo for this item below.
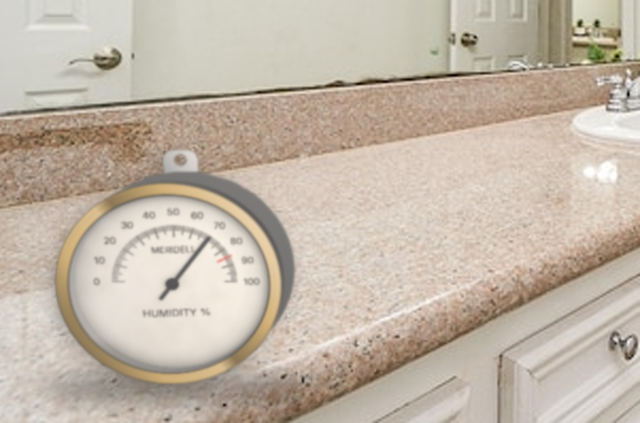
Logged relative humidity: {"value": 70, "unit": "%"}
